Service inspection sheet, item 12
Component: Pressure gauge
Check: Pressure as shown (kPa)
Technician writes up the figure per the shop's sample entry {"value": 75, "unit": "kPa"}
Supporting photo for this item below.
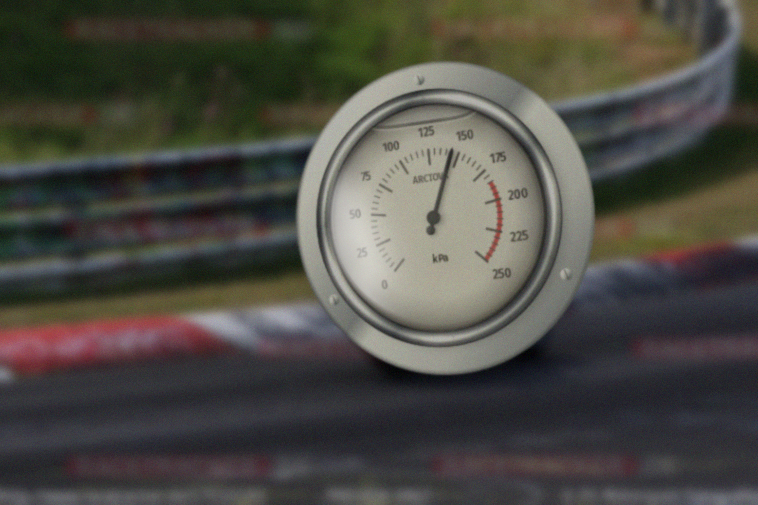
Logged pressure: {"value": 145, "unit": "kPa"}
